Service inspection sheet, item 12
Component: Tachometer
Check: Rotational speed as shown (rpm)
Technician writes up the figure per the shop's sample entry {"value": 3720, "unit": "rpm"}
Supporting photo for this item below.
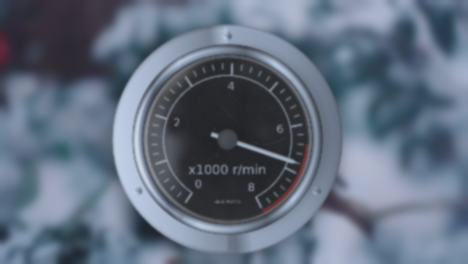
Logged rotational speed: {"value": 6800, "unit": "rpm"}
